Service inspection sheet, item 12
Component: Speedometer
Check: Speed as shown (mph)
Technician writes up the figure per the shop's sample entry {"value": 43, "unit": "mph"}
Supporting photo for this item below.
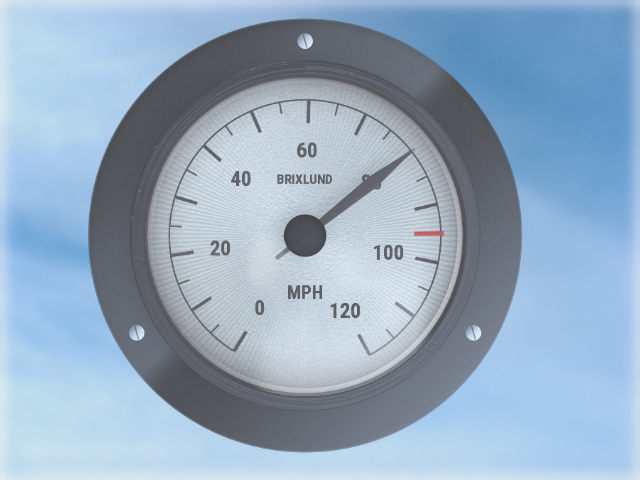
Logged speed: {"value": 80, "unit": "mph"}
